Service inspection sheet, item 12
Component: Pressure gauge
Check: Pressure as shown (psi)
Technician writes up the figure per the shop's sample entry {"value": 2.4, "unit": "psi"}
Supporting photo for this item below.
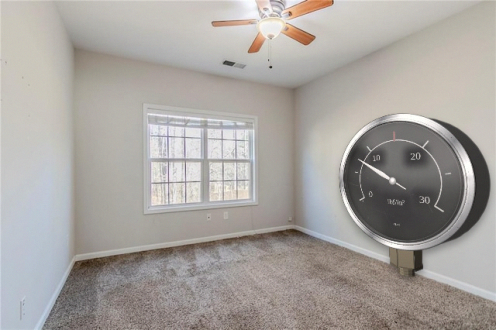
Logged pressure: {"value": 7.5, "unit": "psi"}
